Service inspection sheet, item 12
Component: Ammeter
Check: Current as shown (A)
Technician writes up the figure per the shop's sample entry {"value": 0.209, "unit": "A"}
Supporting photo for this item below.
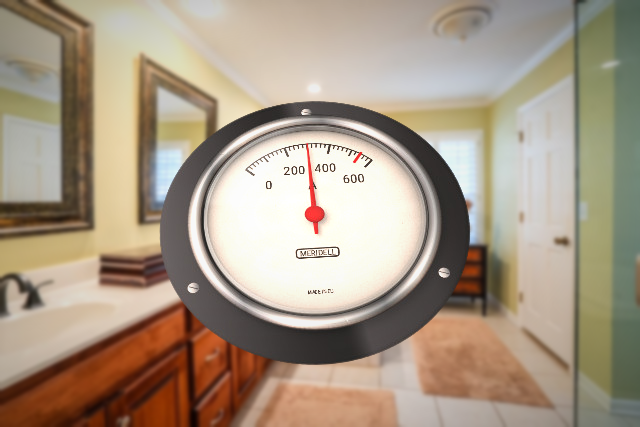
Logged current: {"value": 300, "unit": "A"}
